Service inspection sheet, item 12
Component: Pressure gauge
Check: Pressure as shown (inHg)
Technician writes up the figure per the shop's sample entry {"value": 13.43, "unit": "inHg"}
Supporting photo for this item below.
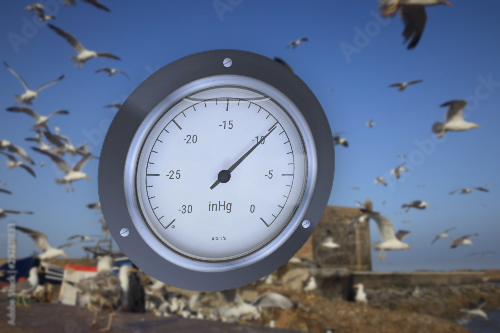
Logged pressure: {"value": -10, "unit": "inHg"}
